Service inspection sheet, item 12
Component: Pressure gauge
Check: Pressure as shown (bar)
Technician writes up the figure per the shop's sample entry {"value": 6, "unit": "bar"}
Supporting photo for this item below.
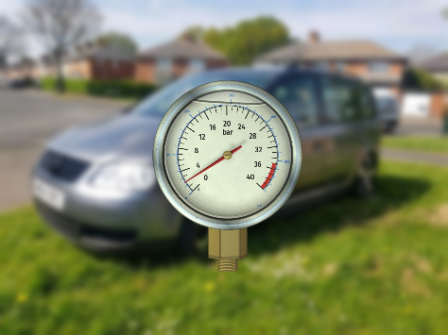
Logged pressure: {"value": 2, "unit": "bar"}
